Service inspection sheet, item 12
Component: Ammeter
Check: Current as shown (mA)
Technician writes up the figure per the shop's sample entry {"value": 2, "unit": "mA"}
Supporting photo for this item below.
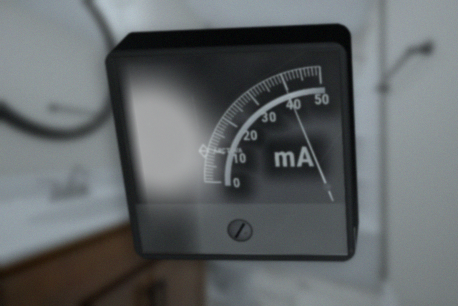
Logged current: {"value": 40, "unit": "mA"}
